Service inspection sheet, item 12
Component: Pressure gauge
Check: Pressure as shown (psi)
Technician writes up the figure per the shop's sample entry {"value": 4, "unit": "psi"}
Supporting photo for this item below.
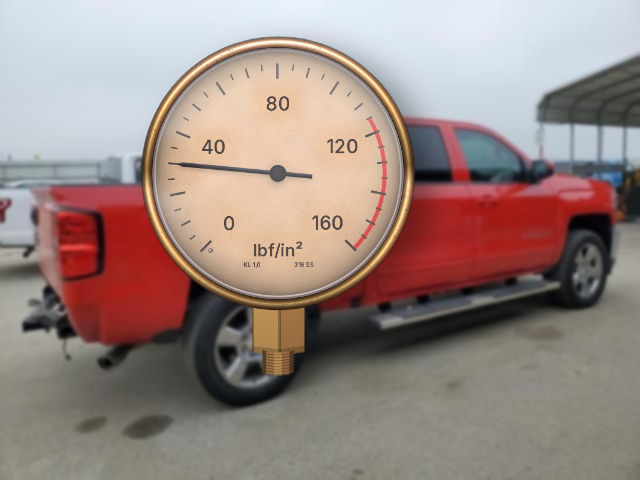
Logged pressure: {"value": 30, "unit": "psi"}
